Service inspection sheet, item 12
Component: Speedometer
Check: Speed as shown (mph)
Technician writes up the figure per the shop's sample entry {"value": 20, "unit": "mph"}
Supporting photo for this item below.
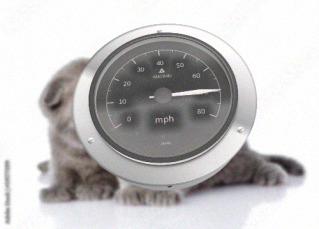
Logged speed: {"value": 70, "unit": "mph"}
